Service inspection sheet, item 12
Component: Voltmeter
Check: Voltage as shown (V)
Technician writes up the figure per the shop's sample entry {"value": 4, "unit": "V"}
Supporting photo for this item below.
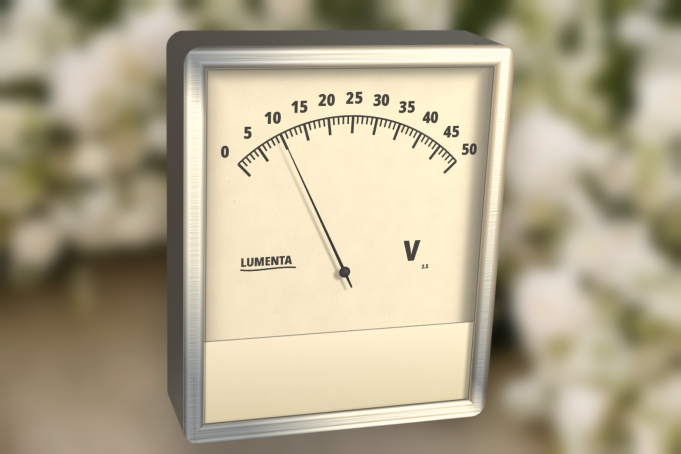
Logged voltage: {"value": 10, "unit": "V"}
